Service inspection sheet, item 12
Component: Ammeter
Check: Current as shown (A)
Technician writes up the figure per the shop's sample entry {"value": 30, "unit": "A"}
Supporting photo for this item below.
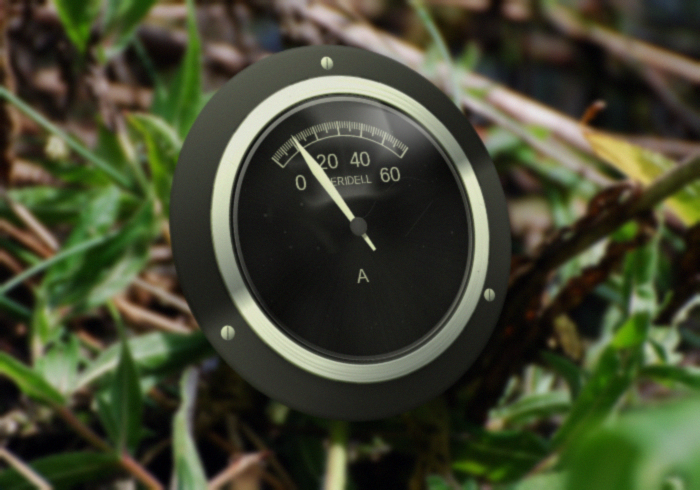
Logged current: {"value": 10, "unit": "A"}
